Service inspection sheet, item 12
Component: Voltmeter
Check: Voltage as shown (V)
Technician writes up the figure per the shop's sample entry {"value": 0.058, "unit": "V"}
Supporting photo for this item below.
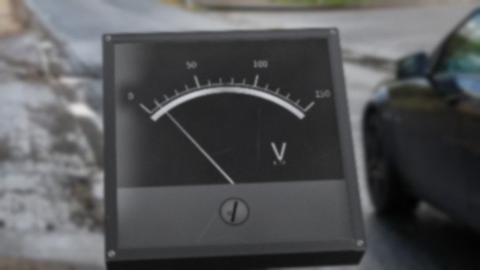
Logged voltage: {"value": 10, "unit": "V"}
